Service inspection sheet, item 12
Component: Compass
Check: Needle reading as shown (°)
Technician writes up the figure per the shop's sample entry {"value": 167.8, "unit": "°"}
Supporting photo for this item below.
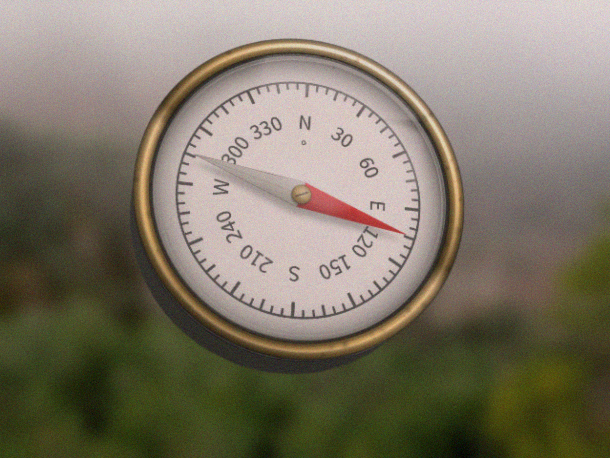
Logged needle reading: {"value": 105, "unit": "°"}
